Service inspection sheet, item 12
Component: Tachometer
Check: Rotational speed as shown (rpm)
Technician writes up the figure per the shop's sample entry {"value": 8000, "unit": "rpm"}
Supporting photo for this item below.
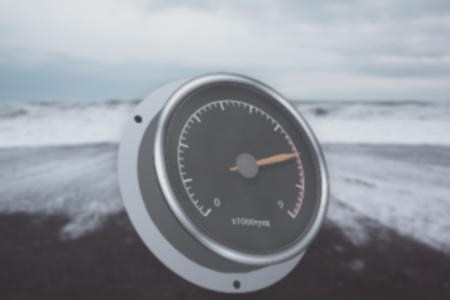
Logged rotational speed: {"value": 7000, "unit": "rpm"}
